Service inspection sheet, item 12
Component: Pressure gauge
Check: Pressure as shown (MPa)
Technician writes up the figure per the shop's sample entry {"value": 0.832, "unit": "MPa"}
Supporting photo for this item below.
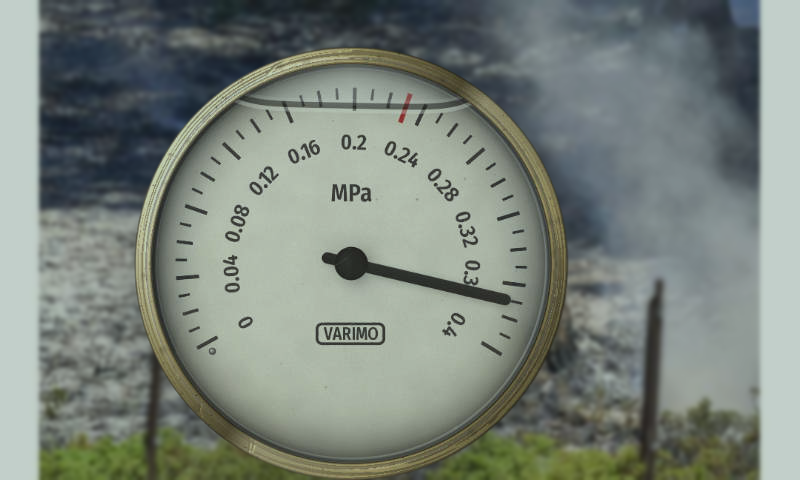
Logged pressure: {"value": 0.37, "unit": "MPa"}
